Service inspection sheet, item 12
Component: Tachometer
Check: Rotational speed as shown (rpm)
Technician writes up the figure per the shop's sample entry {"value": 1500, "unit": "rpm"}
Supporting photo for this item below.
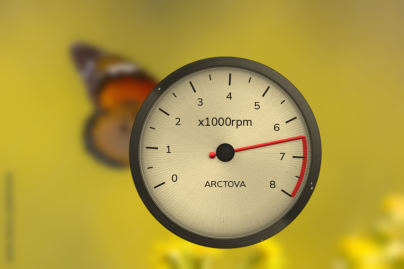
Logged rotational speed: {"value": 6500, "unit": "rpm"}
